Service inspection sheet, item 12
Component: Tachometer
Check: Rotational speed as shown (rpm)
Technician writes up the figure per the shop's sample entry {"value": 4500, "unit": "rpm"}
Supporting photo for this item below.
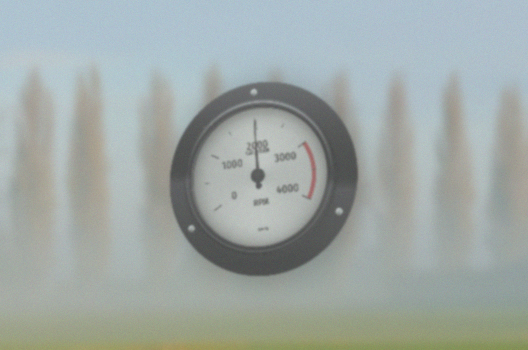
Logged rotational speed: {"value": 2000, "unit": "rpm"}
